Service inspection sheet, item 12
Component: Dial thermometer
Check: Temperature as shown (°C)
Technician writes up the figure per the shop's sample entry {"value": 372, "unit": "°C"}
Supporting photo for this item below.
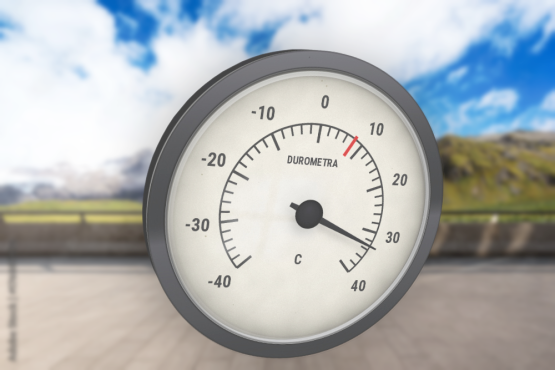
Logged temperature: {"value": 33, "unit": "°C"}
